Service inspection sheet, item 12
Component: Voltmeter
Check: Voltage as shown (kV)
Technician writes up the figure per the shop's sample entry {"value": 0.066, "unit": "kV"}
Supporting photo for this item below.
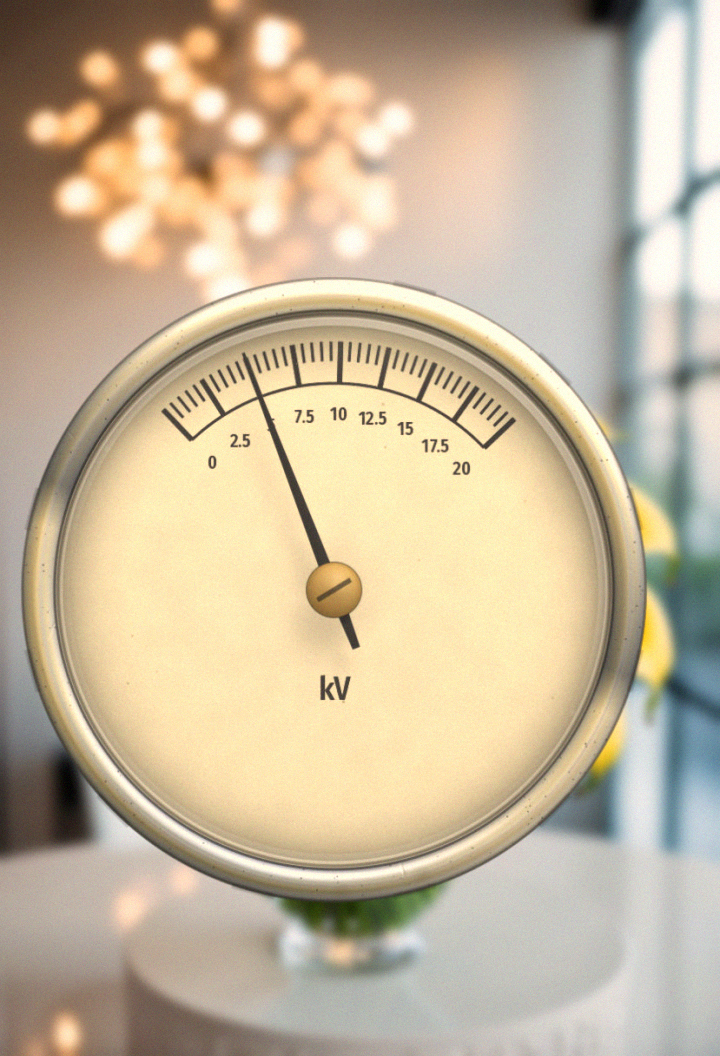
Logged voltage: {"value": 5, "unit": "kV"}
